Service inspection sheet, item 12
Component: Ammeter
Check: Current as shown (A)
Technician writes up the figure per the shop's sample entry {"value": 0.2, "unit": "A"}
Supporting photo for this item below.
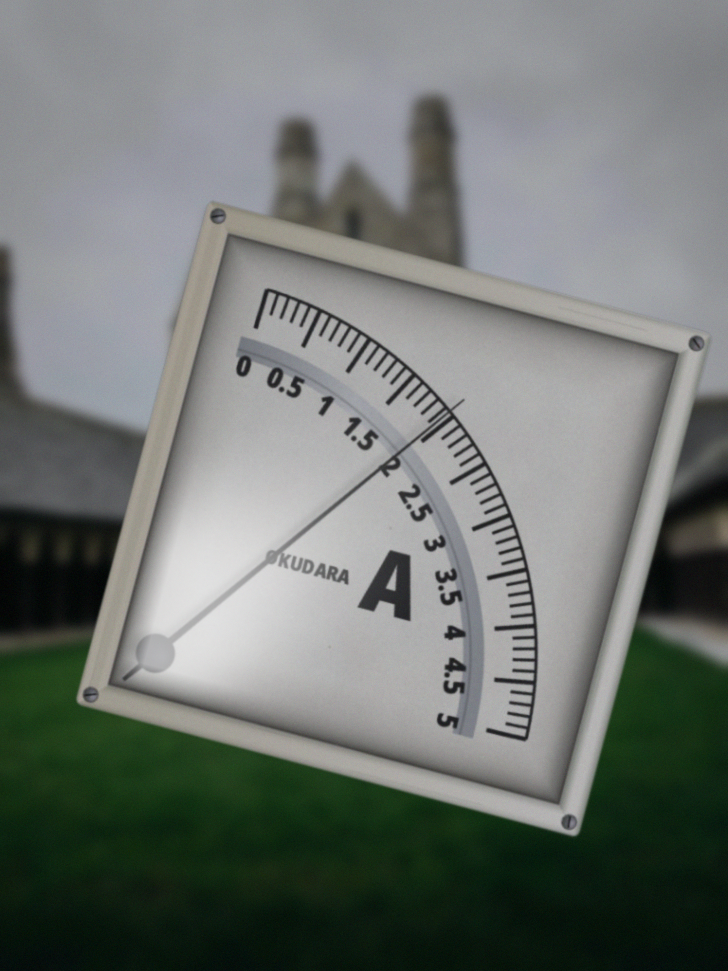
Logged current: {"value": 1.95, "unit": "A"}
